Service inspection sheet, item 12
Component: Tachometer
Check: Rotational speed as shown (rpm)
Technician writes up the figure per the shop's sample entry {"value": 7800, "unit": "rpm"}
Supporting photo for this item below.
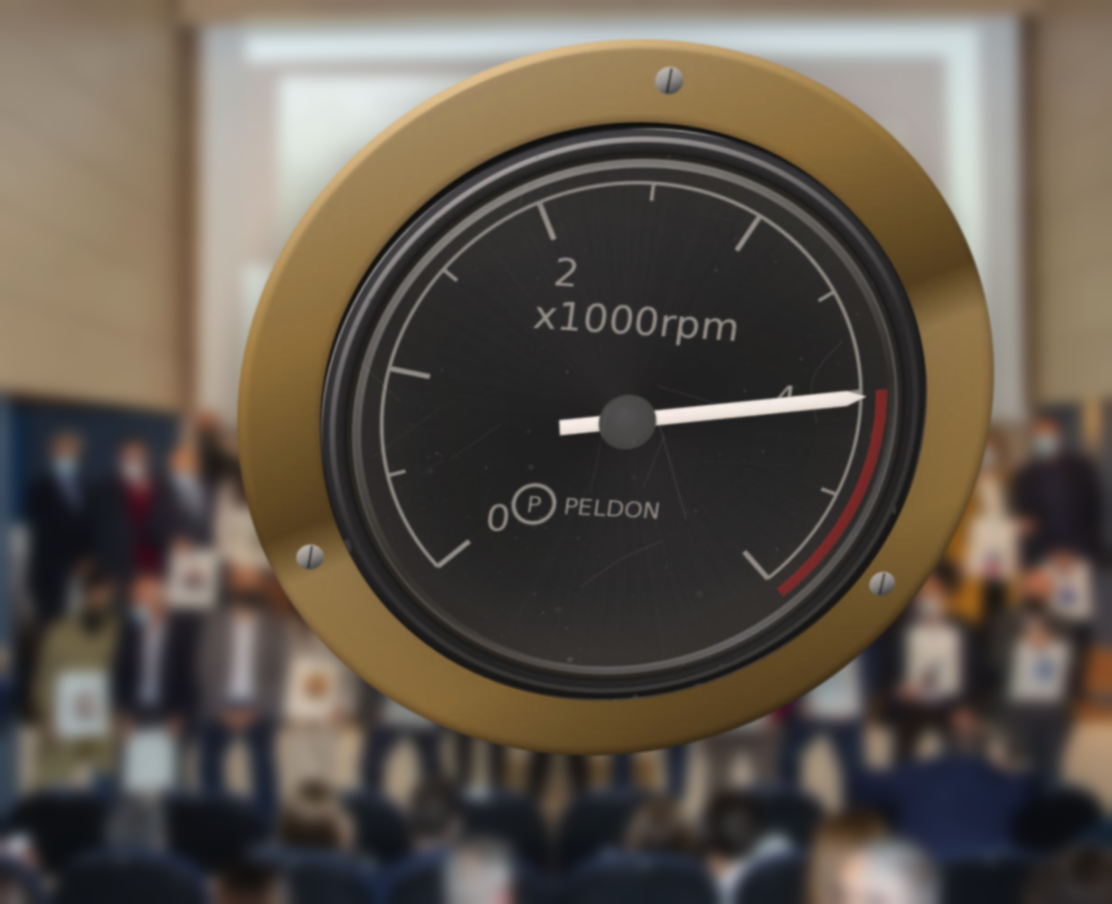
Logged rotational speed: {"value": 4000, "unit": "rpm"}
